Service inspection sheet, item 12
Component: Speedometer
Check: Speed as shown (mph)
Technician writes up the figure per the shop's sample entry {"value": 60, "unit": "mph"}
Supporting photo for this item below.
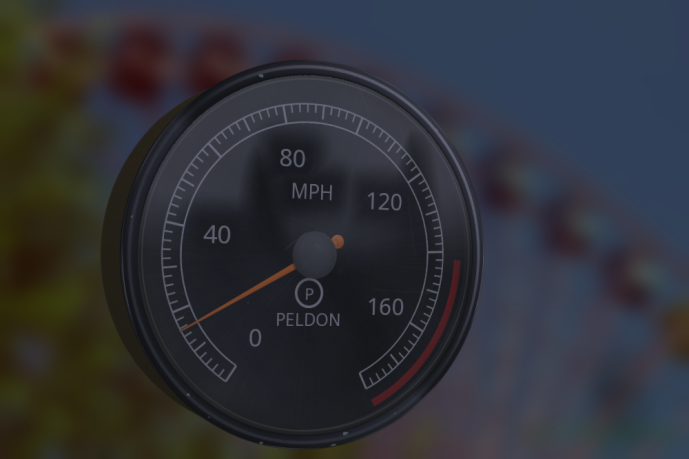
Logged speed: {"value": 16, "unit": "mph"}
